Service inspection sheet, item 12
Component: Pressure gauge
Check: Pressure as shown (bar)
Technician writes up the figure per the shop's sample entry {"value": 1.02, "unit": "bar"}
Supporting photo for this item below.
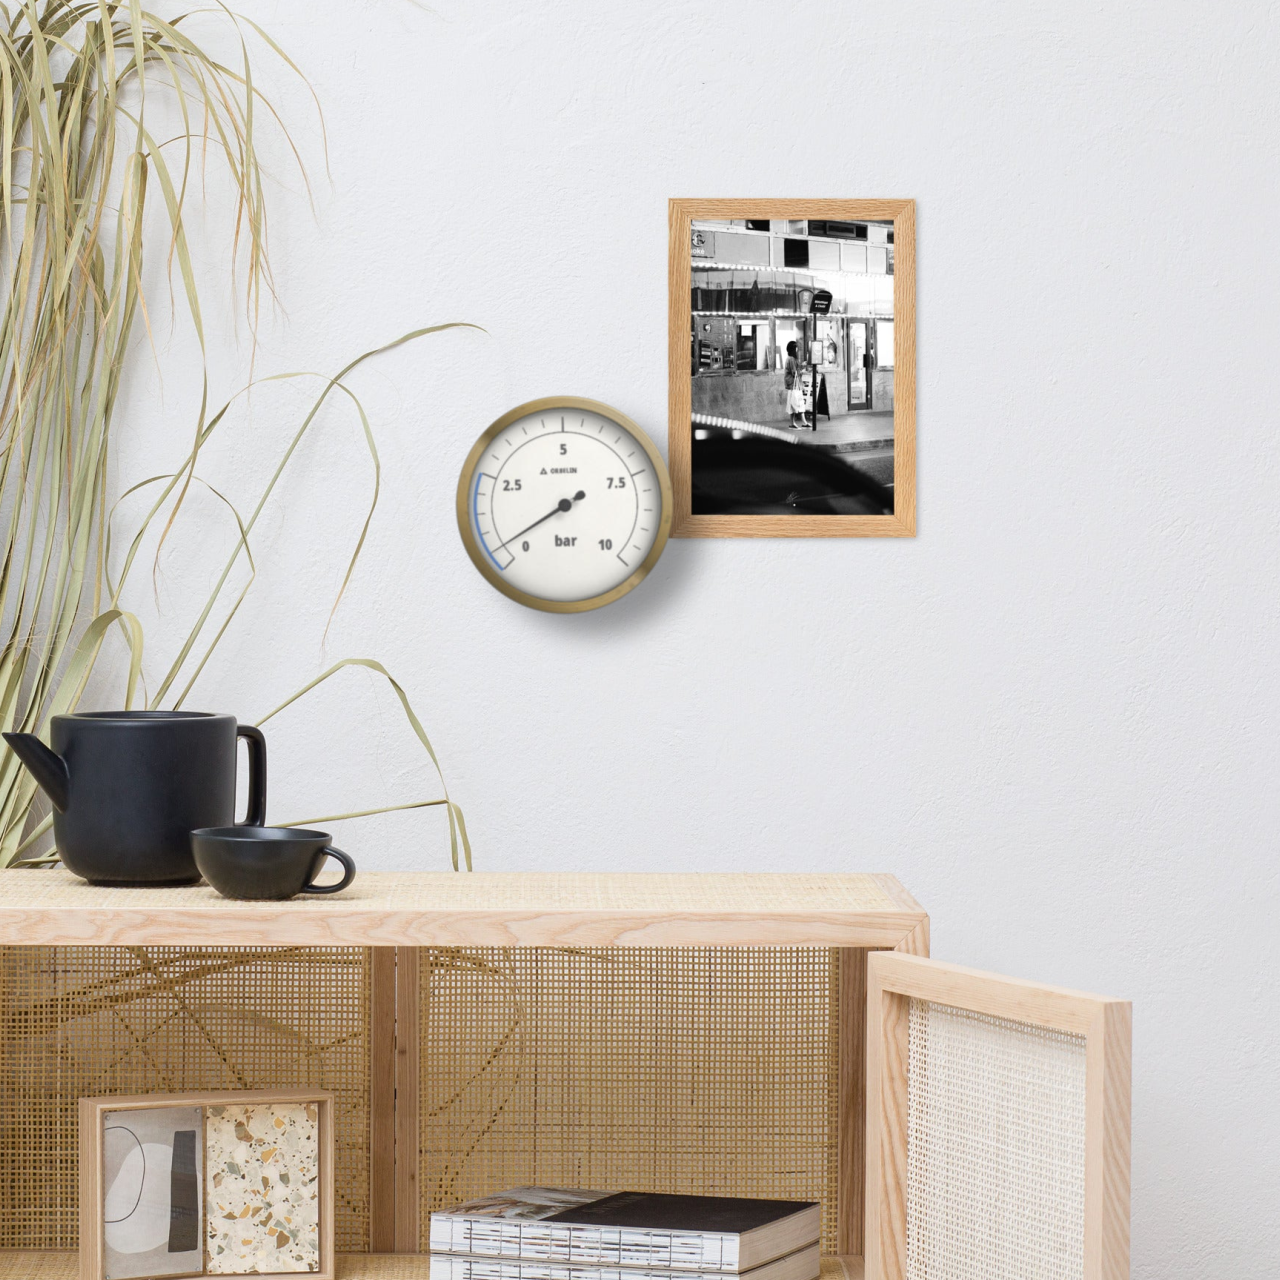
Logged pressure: {"value": 0.5, "unit": "bar"}
